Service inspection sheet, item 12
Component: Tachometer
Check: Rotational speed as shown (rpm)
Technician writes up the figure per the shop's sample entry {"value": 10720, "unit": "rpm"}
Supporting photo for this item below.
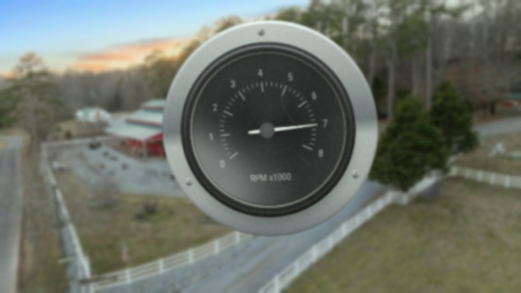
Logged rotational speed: {"value": 7000, "unit": "rpm"}
